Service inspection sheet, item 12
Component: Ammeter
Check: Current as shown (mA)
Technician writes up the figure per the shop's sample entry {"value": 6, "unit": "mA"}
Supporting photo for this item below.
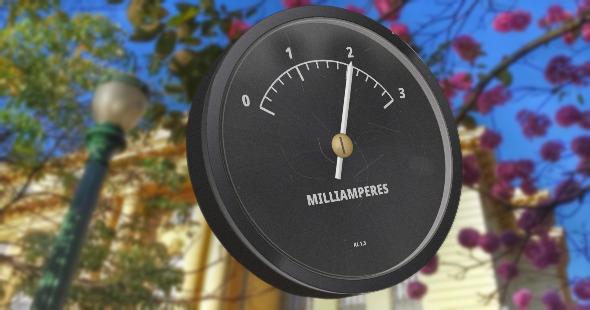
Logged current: {"value": 2, "unit": "mA"}
